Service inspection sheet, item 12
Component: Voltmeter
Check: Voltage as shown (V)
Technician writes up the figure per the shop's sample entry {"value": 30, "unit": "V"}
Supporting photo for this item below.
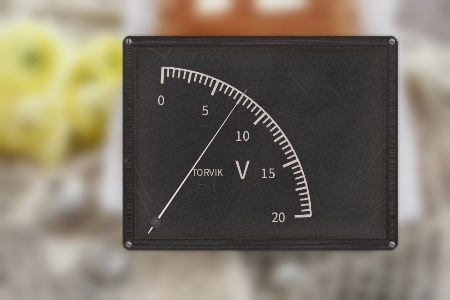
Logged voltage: {"value": 7.5, "unit": "V"}
